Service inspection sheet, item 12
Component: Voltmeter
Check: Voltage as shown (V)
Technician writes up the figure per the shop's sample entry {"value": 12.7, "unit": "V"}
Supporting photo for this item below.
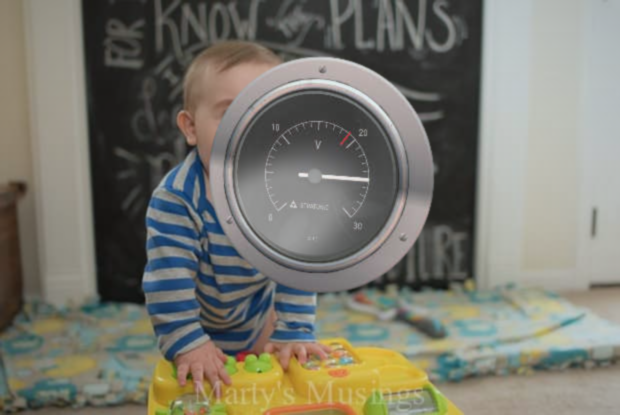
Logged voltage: {"value": 25, "unit": "V"}
